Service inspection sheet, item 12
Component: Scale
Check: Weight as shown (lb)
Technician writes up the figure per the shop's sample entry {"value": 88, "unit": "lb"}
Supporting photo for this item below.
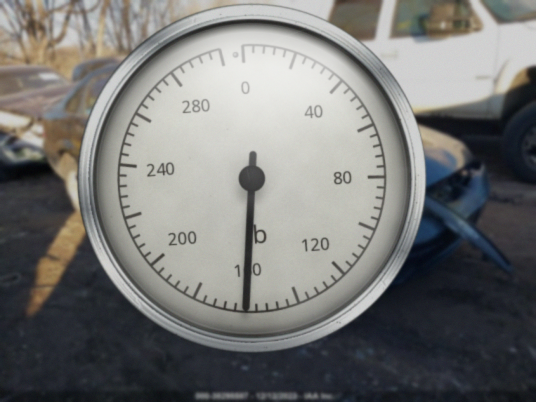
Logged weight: {"value": 160, "unit": "lb"}
